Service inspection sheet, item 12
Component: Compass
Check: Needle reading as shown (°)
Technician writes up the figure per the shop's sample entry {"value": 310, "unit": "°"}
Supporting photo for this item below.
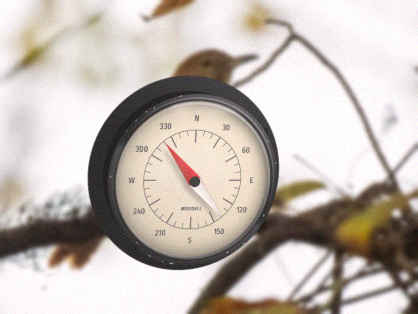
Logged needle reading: {"value": 320, "unit": "°"}
